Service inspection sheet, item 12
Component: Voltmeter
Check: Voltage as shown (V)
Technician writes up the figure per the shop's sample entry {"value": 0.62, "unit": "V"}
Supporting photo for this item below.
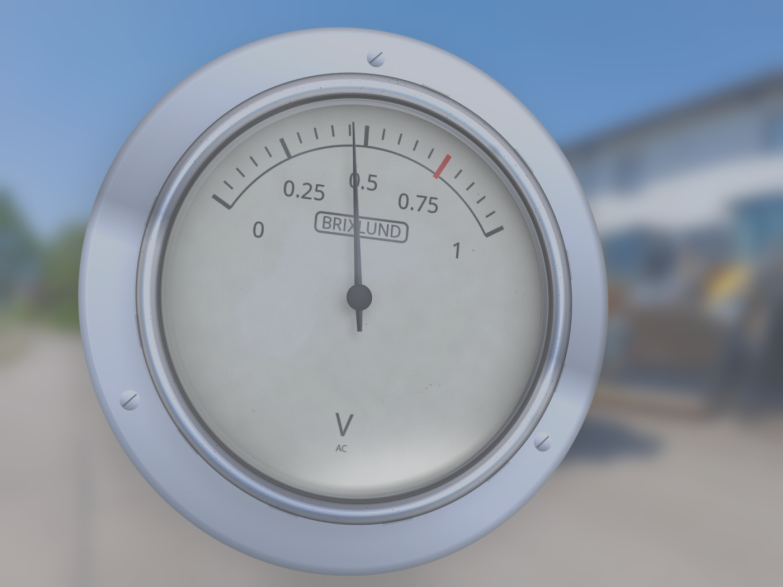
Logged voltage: {"value": 0.45, "unit": "V"}
